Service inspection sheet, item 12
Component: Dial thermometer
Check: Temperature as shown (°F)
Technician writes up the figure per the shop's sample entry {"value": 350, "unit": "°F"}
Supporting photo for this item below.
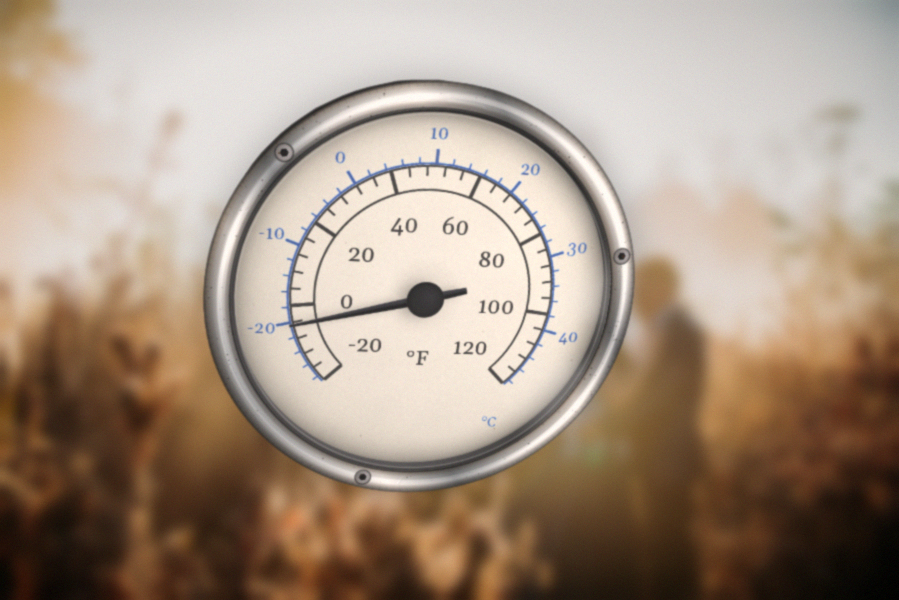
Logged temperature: {"value": -4, "unit": "°F"}
